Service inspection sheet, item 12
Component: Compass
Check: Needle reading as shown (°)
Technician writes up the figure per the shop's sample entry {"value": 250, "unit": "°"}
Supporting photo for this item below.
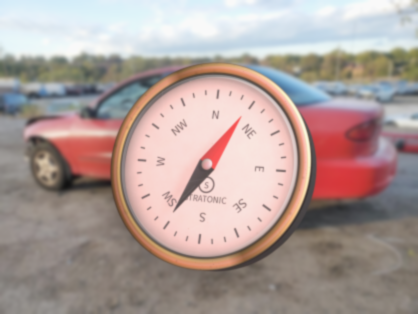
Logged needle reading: {"value": 30, "unit": "°"}
